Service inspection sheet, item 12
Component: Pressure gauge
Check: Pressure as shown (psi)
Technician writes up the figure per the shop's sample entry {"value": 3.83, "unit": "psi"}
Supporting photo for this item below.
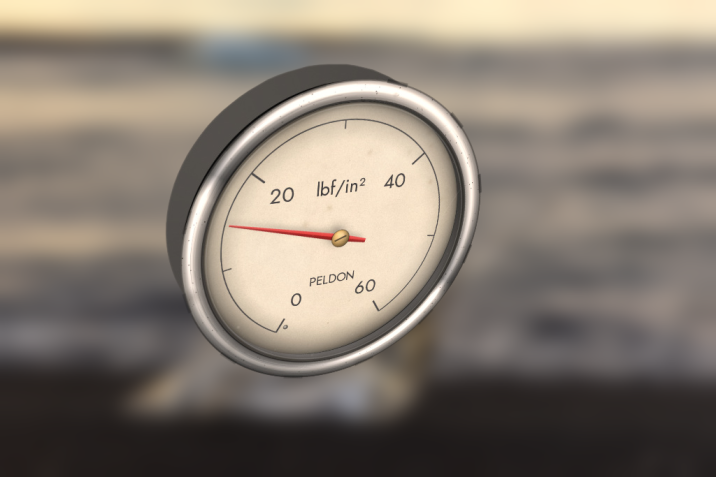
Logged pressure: {"value": 15, "unit": "psi"}
